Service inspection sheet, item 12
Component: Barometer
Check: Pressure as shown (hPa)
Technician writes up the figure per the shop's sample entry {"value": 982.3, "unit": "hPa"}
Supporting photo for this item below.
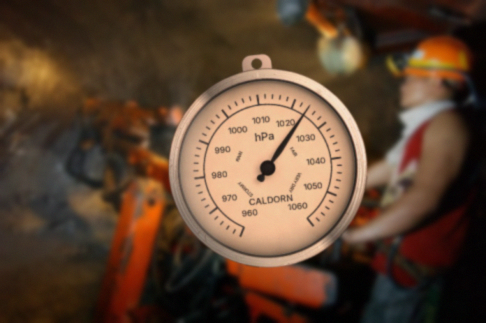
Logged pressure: {"value": 1024, "unit": "hPa"}
